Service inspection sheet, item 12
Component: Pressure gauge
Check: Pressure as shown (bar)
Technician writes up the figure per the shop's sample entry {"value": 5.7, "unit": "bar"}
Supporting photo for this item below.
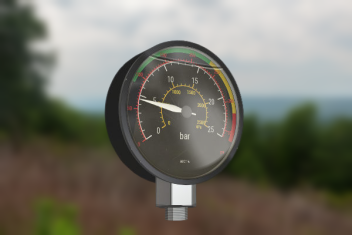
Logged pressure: {"value": 4.5, "unit": "bar"}
